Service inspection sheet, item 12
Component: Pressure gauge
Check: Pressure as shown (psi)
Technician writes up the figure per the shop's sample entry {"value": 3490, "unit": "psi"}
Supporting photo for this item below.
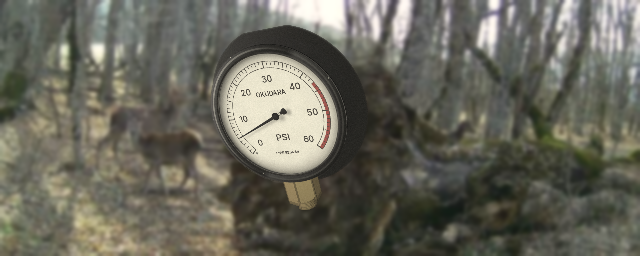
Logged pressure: {"value": 5, "unit": "psi"}
